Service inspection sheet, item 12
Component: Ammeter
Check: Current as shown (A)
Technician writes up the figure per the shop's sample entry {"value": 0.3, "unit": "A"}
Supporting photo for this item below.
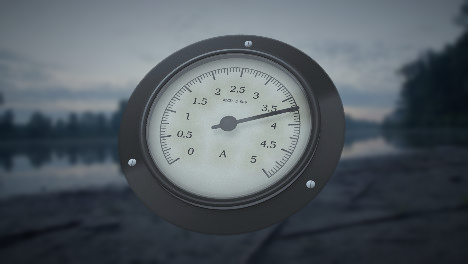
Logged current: {"value": 3.75, "unit": "A"}
